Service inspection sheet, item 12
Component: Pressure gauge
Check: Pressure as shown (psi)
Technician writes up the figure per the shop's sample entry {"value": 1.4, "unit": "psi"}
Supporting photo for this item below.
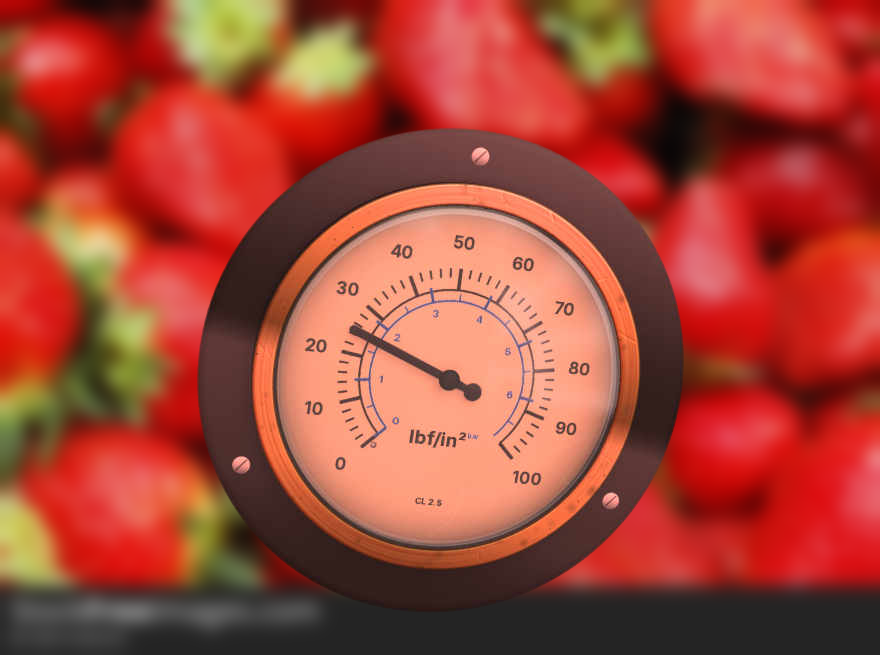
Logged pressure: {"value": 25, "unit": "psi"}
